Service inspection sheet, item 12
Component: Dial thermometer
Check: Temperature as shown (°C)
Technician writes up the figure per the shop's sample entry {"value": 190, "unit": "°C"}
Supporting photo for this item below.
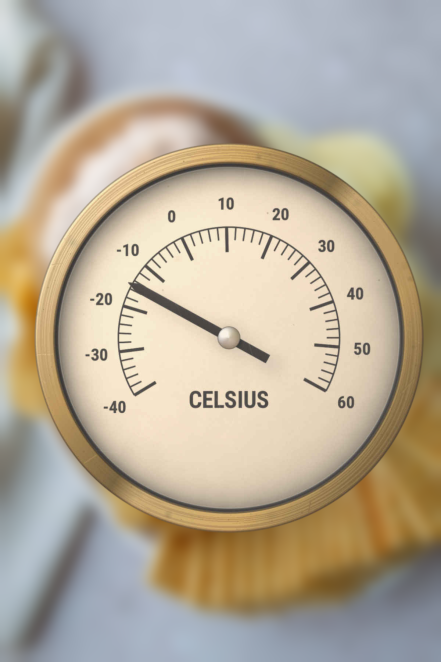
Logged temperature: {"value": -15, "unit": "°C"}
